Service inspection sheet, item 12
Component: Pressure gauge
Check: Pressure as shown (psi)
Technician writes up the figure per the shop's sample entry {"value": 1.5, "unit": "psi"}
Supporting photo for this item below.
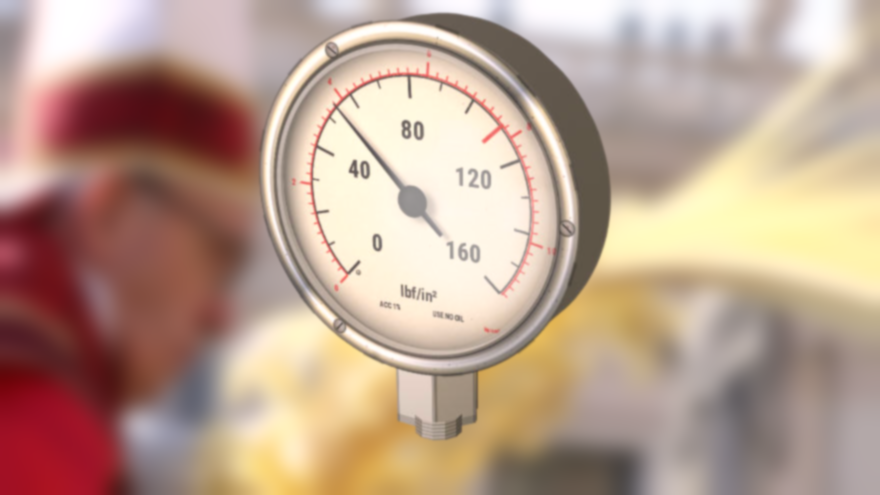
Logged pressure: {"value": 55, "unit": "psi"}
